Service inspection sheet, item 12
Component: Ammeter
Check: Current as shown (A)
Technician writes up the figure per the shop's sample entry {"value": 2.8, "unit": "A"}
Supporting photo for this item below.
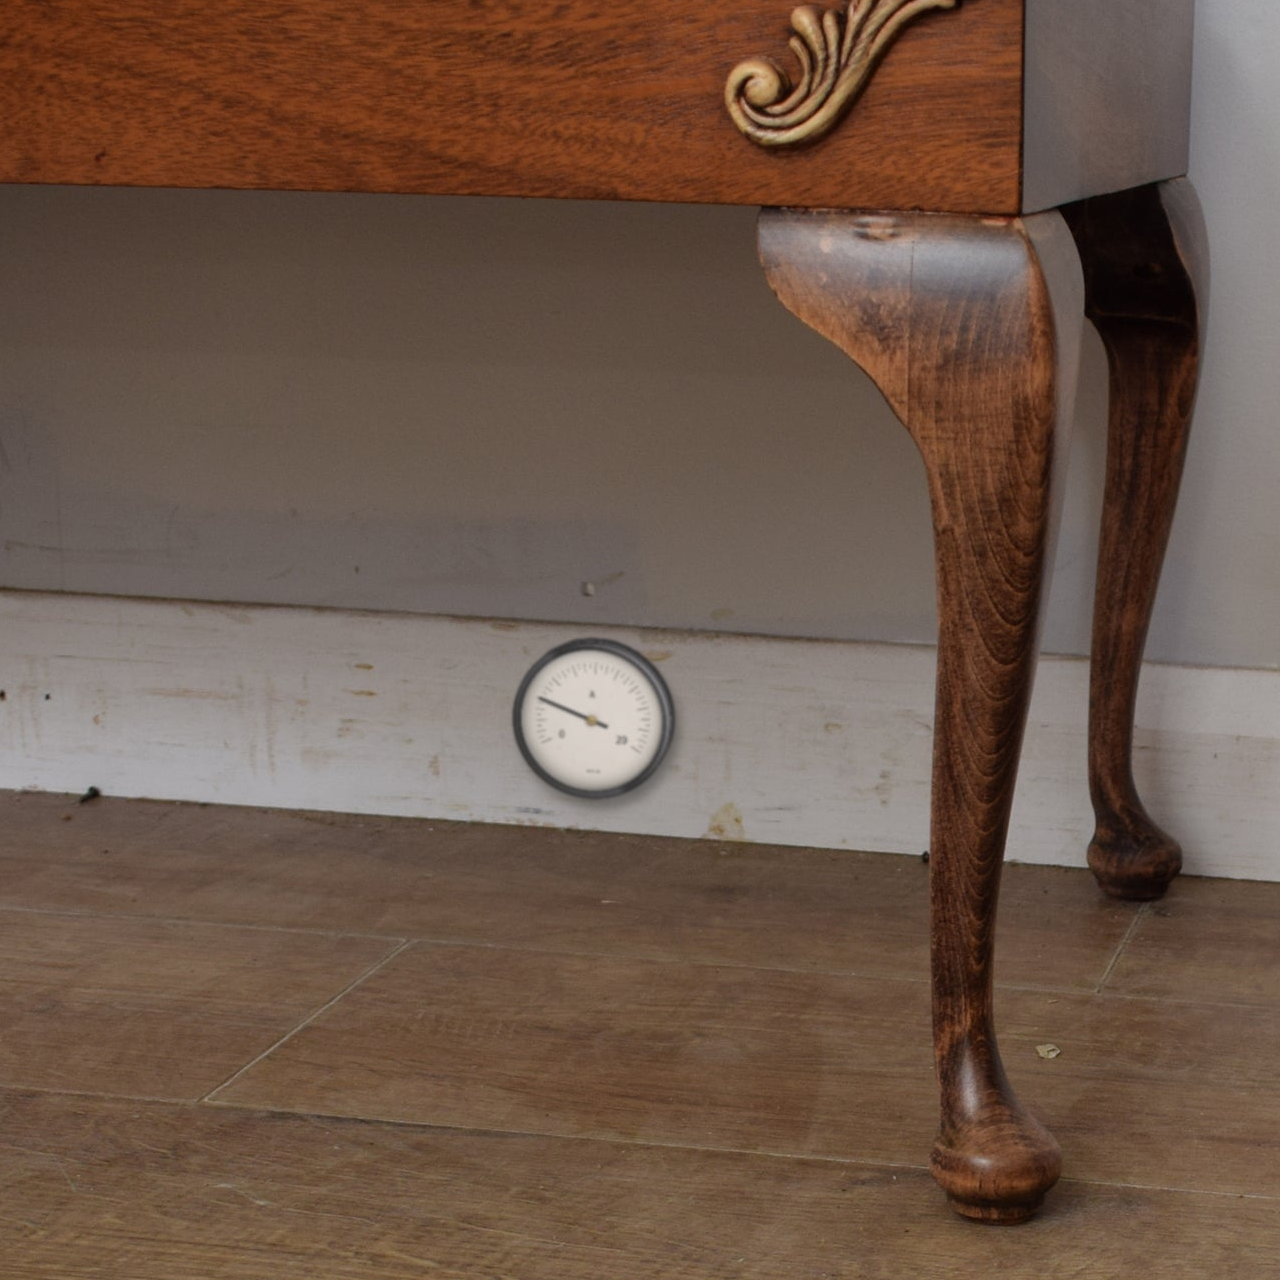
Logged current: {"value": 4, "unit": "A"}
